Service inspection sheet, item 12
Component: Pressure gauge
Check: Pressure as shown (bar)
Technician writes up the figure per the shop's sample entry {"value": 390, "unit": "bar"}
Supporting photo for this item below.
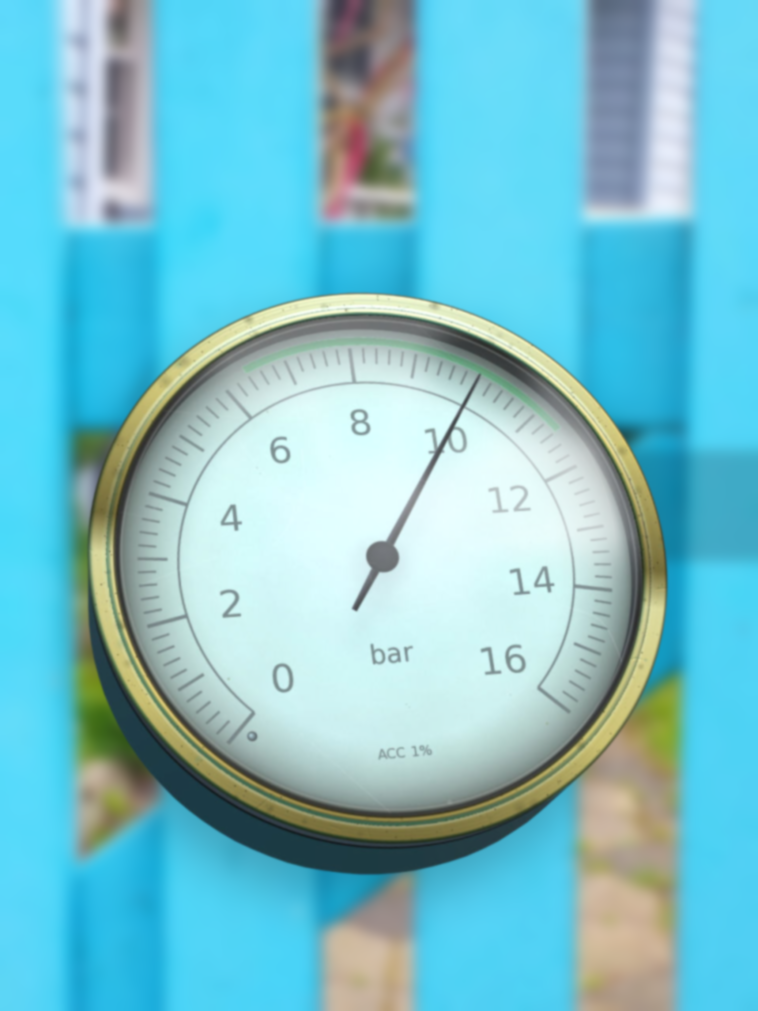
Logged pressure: {"value": 10, "unit": "bar"}
